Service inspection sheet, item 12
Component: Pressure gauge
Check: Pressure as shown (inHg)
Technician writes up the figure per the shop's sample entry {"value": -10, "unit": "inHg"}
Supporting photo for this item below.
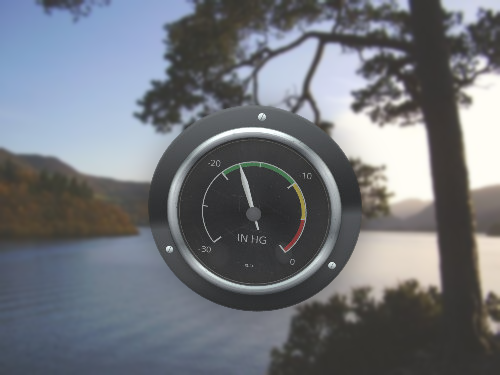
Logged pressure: {"value": -17.5, "unit": "inHg"}
